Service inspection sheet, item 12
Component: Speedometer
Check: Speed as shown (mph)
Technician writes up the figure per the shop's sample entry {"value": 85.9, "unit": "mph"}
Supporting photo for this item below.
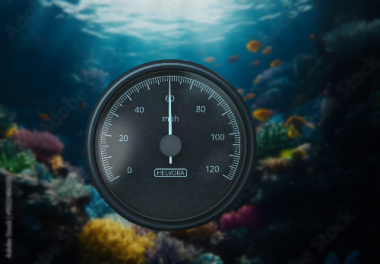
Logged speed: {"value": 60, "unit": "mph"}
